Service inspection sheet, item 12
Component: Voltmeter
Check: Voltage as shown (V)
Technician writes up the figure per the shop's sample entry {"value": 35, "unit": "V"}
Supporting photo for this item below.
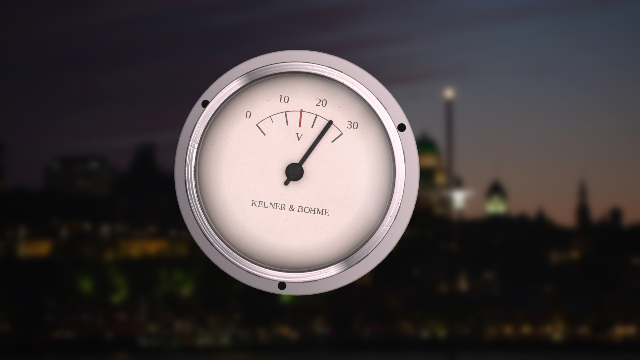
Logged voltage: {"value": 25, "unit": "V"}
